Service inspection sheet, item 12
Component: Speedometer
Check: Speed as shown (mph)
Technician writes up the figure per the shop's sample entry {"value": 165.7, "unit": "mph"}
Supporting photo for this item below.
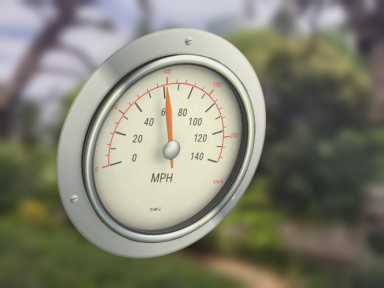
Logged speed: {"value": 60, "unit": "mph"}
